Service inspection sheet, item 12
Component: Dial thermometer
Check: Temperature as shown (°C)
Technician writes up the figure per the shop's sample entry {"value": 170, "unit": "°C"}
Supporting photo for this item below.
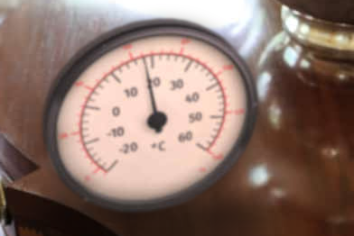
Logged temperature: {"value": 18, "unit": "°C"}
